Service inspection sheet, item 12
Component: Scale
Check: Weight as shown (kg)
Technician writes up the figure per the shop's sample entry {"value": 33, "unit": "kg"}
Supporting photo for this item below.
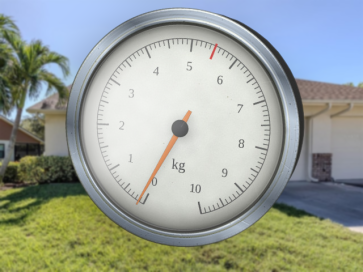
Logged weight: {"value": 0.1, "unit": "kg"}
